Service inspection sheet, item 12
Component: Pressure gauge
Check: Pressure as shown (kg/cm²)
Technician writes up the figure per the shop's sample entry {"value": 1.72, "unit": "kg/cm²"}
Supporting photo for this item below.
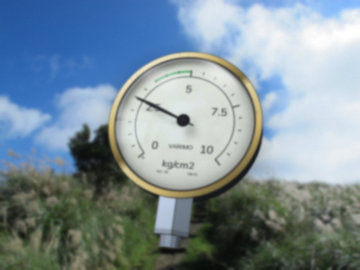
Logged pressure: {"value": 2.5, "unit": "kg/cm²"}
